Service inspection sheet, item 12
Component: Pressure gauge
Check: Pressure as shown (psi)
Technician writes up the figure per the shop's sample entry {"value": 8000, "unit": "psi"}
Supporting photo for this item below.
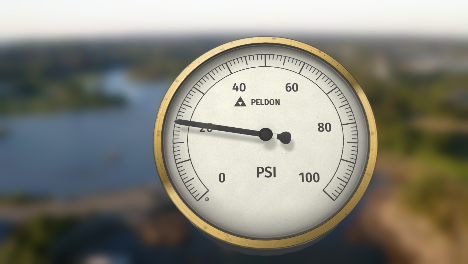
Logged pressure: {"value": 20, "unit": "psi"}
